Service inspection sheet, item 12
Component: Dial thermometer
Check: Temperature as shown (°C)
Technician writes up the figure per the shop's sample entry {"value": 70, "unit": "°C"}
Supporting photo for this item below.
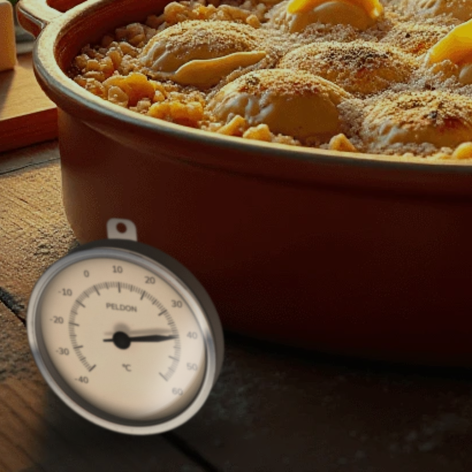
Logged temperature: {"value": 40, "unit": "°C"}
